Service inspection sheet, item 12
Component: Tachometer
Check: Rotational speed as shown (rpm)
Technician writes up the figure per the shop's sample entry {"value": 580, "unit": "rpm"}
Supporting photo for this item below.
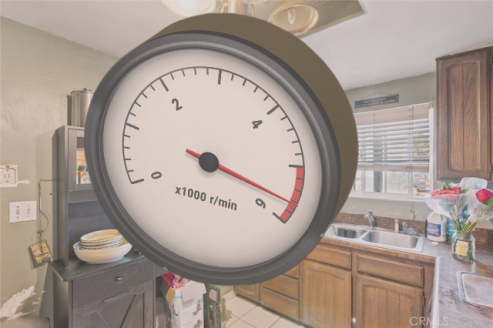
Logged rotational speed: {"value": 5600, "unit": "rpm"}
